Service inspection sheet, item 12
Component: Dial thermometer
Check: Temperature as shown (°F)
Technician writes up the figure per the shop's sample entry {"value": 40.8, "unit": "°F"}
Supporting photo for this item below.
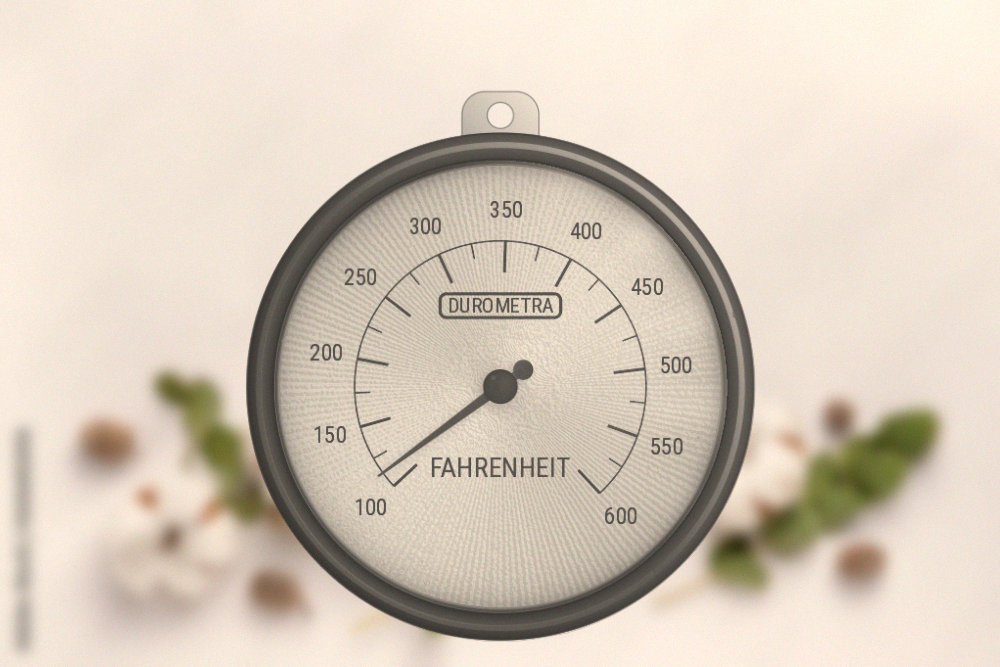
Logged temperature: {"value": 112.5, "unit": "°F"}
